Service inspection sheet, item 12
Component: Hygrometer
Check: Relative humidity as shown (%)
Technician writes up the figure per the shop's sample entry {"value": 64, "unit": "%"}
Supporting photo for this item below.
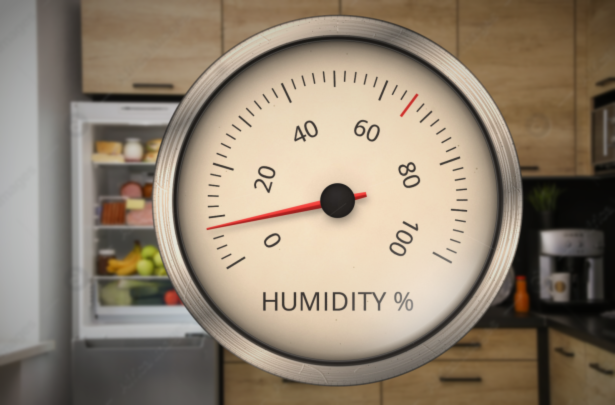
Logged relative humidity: {"value": 8, "unit": "%"}
